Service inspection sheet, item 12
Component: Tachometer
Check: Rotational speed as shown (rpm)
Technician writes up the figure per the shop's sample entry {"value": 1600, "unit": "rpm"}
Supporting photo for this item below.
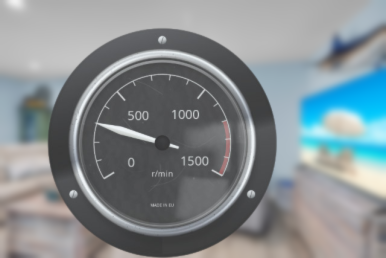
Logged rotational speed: {"value": 300, "unit": "rpm"}
